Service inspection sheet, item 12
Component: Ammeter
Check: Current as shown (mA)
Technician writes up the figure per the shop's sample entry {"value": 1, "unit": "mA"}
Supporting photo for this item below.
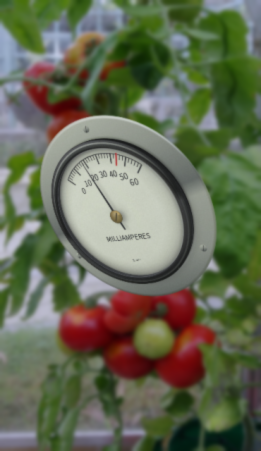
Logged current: {"value": 20, "unit": "mA"}
